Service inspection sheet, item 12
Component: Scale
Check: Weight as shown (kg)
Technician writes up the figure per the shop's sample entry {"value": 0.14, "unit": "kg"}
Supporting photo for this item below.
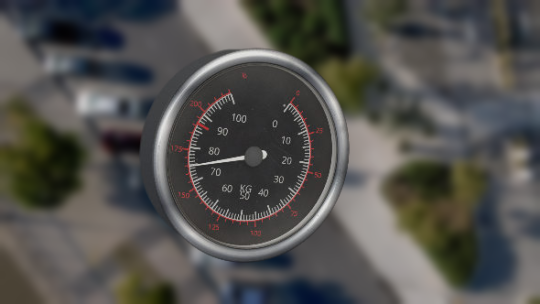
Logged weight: {"value": 75, "unit": "kg"}
